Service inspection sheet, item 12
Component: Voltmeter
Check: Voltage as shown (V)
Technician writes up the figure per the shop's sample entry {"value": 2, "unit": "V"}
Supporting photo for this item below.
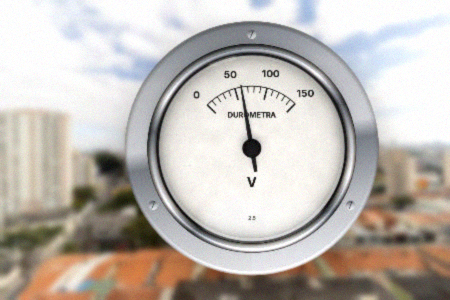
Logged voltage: {"value": 60, "unit": "V"}
